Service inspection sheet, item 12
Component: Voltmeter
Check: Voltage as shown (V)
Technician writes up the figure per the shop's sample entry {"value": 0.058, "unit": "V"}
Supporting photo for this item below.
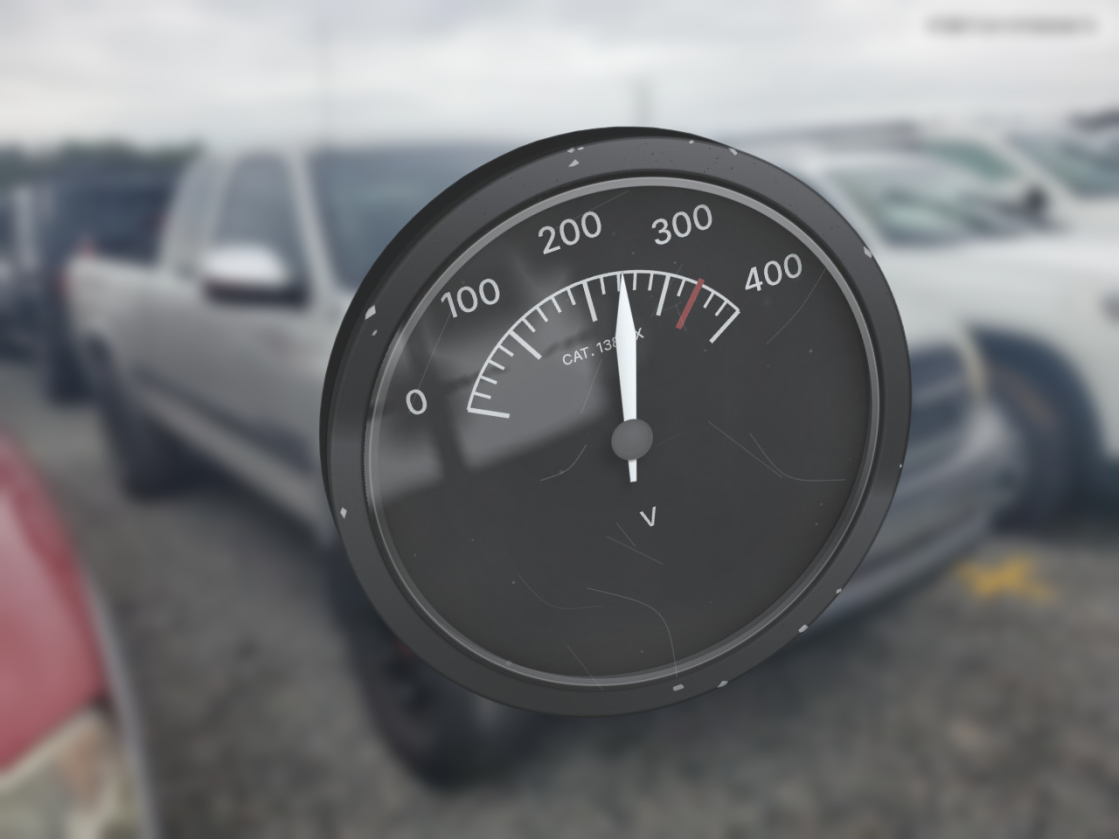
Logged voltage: {"value": 240, "unit": "V"}
